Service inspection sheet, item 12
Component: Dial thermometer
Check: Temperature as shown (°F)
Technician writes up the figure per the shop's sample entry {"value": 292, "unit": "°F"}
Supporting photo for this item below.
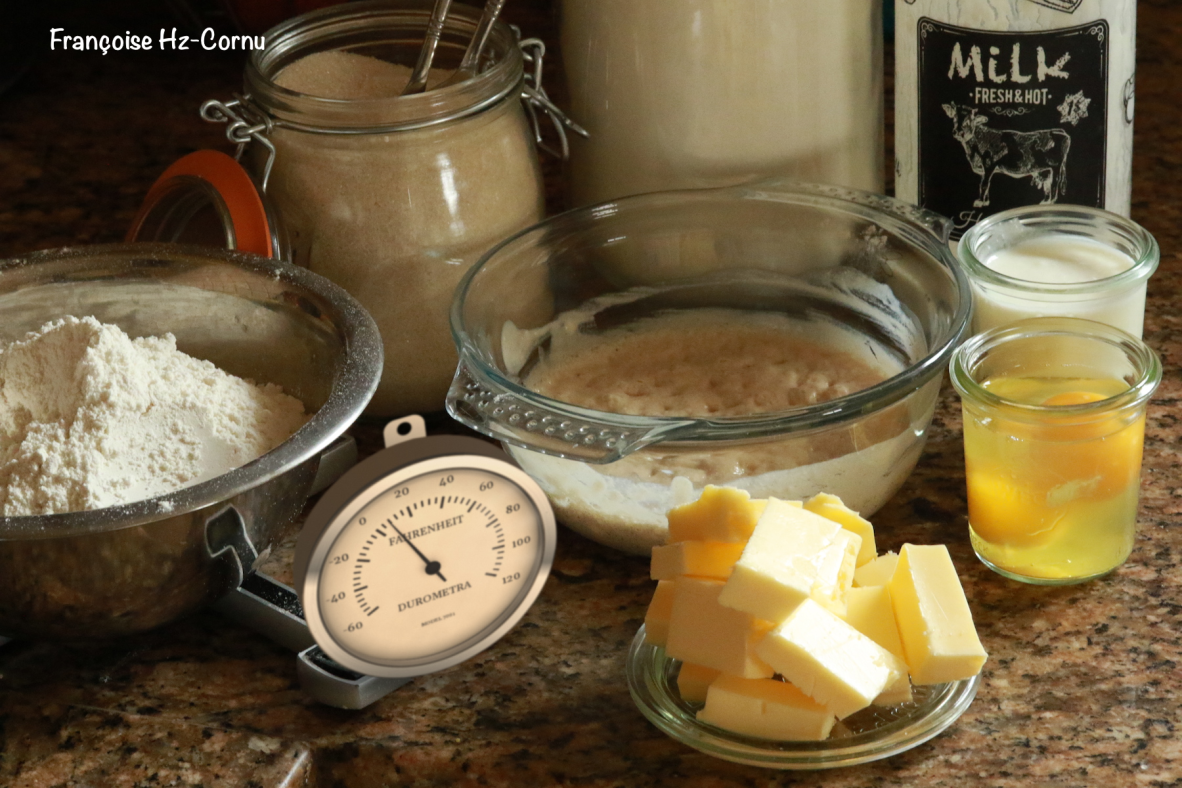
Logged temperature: {"value": 8, "unit": "°F"}
